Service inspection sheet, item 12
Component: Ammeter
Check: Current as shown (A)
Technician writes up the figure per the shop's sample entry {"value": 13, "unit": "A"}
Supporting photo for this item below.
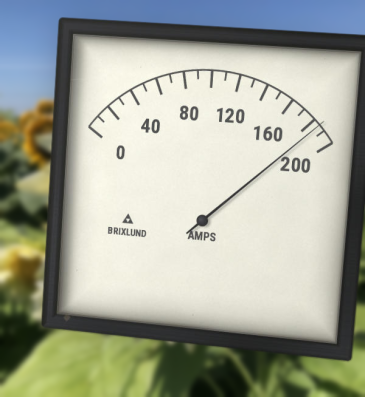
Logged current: {"value": 185, "unit": "A"}
